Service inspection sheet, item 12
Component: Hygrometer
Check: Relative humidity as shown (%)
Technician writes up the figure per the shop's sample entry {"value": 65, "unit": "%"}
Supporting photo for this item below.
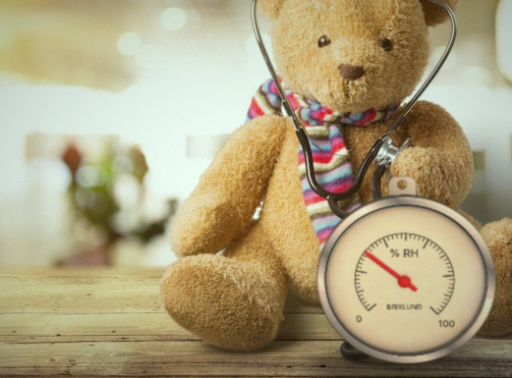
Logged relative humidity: {"value": 30, "unit": "%"}
